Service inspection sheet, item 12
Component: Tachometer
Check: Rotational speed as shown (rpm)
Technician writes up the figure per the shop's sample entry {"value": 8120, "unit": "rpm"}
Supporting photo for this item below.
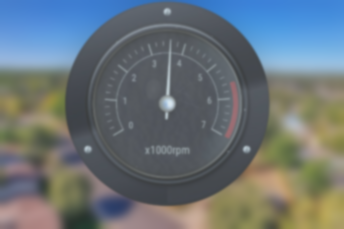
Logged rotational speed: {"value": 3600, "unit": "rpm"}
